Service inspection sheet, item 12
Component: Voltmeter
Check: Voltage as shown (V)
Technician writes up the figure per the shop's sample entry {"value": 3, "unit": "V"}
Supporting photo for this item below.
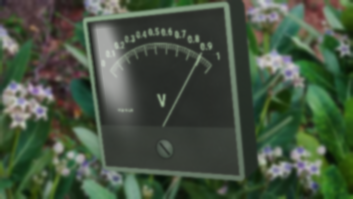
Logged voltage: {"value": 0.9, "unit": "V"}
